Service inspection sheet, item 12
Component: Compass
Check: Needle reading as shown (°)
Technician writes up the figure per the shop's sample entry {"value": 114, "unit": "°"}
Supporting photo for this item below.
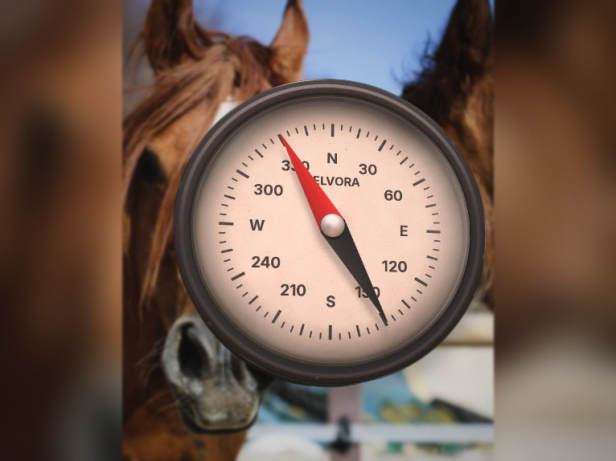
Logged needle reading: {"value": 330, "unit": "°"}
